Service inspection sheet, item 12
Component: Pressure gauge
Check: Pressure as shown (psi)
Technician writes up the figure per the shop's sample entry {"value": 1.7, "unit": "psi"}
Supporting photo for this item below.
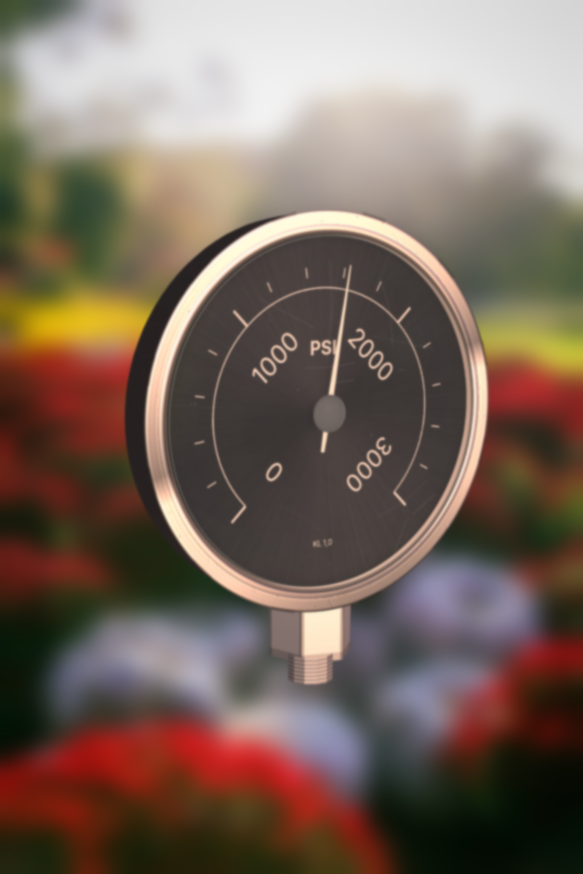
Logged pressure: {"value": 1600, "unit": "psi"}
